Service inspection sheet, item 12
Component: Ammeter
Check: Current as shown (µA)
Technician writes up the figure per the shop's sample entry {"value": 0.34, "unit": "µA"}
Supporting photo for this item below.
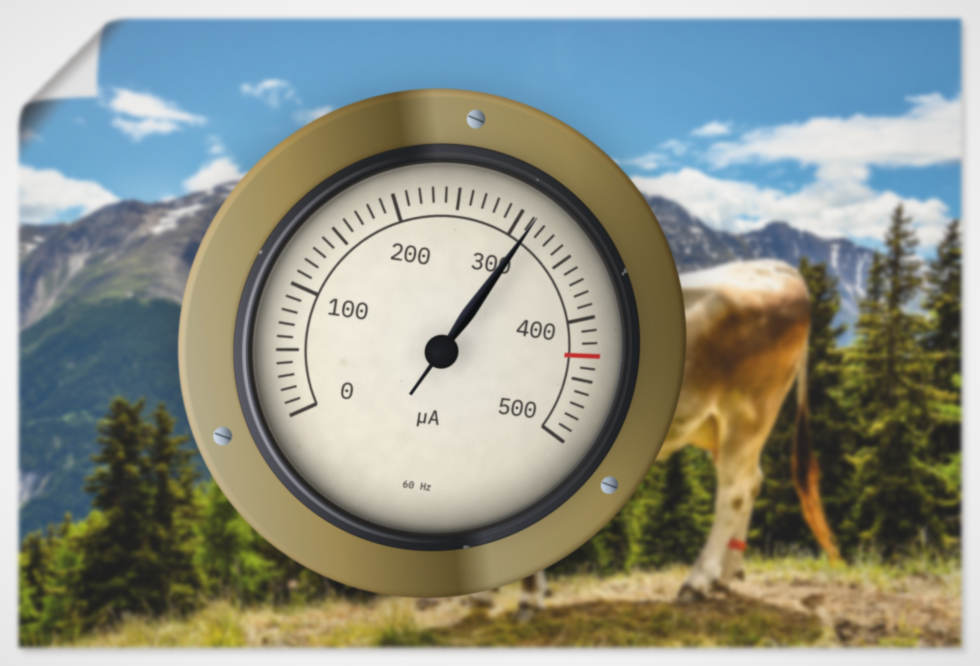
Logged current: {"value": 310, "unit": "µA"}
